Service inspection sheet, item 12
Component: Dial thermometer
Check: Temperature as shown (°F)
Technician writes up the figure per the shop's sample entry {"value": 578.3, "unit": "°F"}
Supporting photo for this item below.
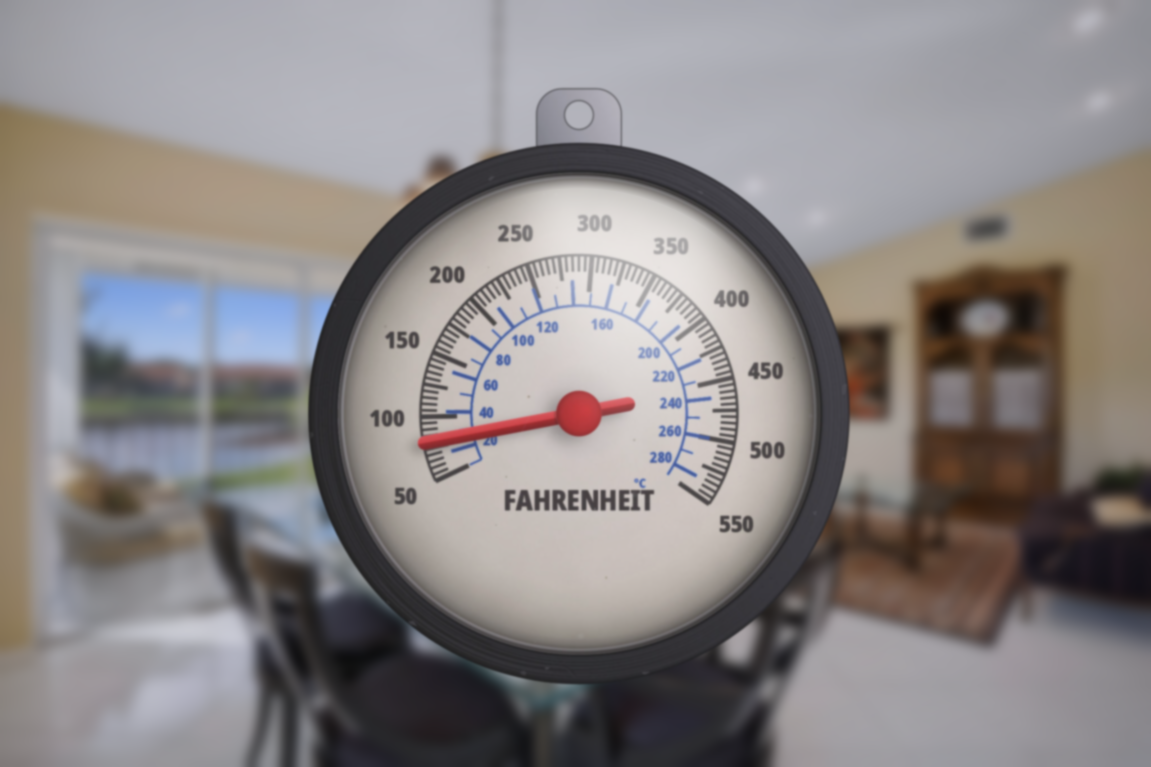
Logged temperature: {"value": 80, "unit": "°F"}
